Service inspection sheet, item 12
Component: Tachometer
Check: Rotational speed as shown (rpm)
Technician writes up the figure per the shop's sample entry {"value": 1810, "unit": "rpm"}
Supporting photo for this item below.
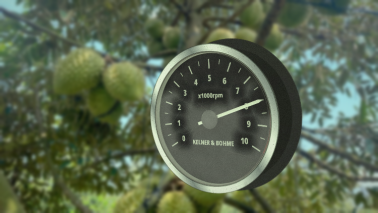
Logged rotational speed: {"value": 8000, "unit": "rpm"}
